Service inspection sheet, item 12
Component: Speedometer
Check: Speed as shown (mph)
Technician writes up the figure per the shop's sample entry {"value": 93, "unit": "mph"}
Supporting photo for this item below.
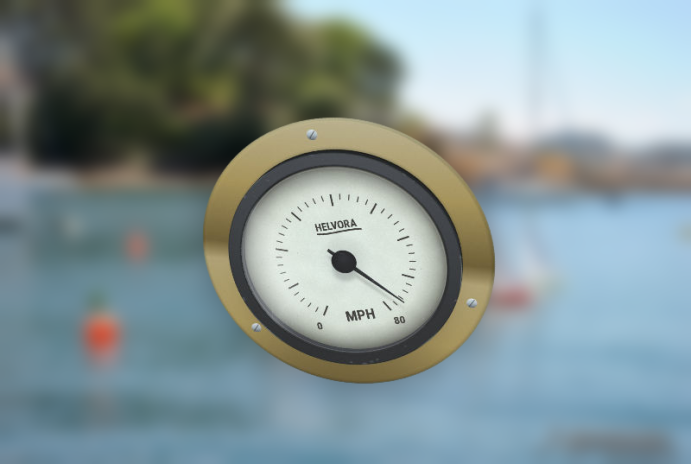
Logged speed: {"value": 76, "unit": "mph"}
